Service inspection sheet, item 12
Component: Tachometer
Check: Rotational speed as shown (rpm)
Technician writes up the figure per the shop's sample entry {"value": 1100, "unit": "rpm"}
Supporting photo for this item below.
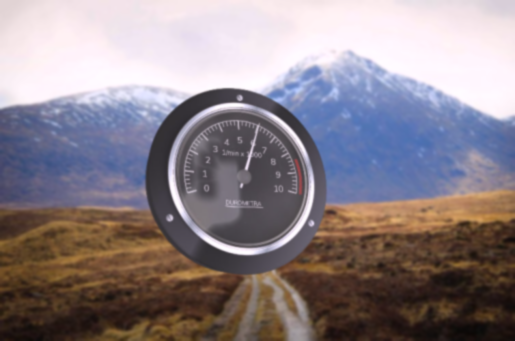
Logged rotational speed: {"value": 6000, "unit": "rpm"}
